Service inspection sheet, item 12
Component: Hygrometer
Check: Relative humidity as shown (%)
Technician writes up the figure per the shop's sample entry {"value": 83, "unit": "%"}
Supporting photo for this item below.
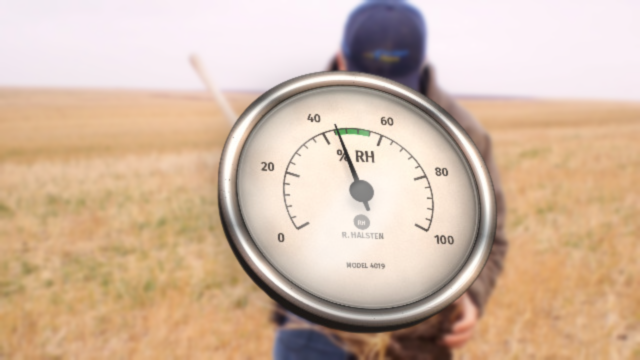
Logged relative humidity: {"value": 44, "unit": "%"}
